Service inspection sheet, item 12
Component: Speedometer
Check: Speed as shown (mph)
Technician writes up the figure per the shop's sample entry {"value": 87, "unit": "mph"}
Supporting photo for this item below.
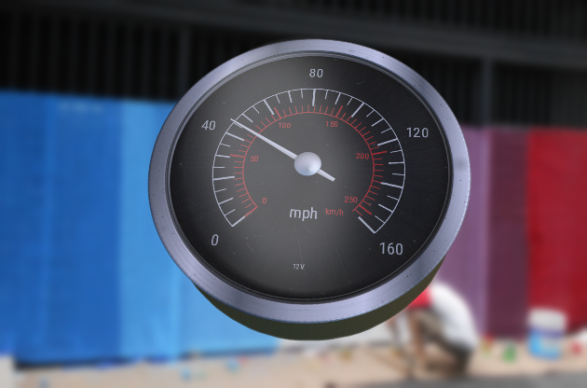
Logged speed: {"value": 45, "unit": "mph"}
